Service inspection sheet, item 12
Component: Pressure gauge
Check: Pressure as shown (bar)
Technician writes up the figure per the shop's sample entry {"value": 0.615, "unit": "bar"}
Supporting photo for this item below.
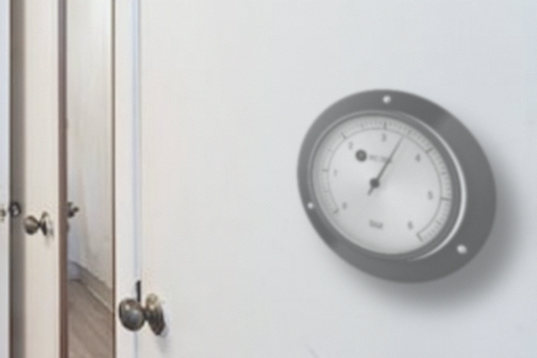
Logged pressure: {"value": 3.5, "unit": "bar"}
